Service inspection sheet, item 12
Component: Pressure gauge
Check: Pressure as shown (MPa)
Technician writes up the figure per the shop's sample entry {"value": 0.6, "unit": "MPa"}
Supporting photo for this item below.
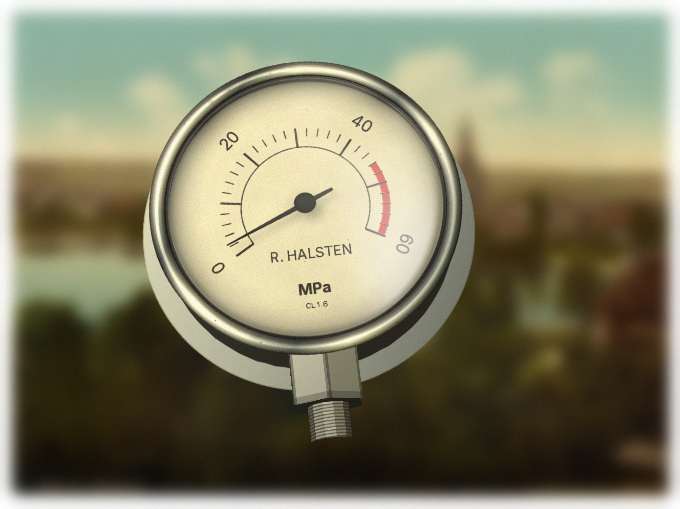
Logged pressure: {"value": 2, "unit": "MPa"}
